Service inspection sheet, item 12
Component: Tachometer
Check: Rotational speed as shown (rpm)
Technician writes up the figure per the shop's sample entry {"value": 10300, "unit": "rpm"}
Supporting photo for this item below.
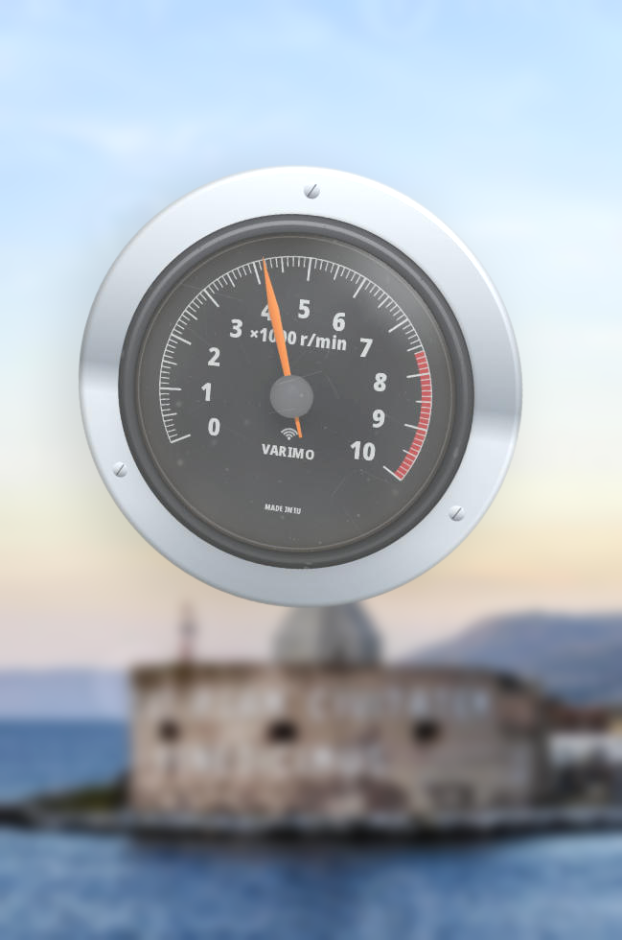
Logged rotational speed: {"value": 4200, "unit": "rpm"}
